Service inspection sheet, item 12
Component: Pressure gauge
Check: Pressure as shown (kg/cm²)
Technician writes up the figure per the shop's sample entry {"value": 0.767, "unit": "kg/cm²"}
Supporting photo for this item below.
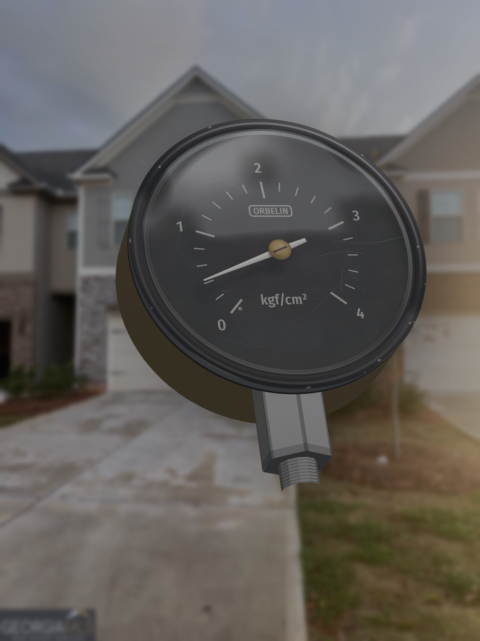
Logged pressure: {"value": 0.4, "unit": "kg/cm²"}
